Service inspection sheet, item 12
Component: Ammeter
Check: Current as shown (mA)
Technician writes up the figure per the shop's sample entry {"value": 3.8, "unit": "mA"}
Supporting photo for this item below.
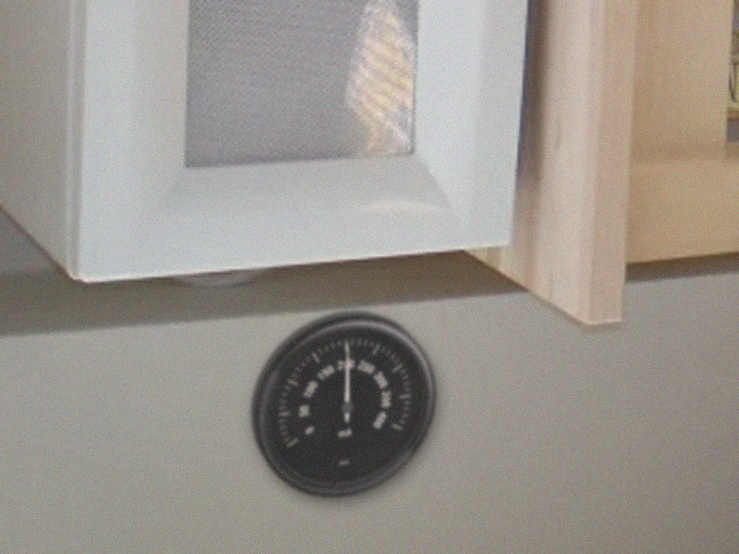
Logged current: {"value": 200, "unit": "mA"}
